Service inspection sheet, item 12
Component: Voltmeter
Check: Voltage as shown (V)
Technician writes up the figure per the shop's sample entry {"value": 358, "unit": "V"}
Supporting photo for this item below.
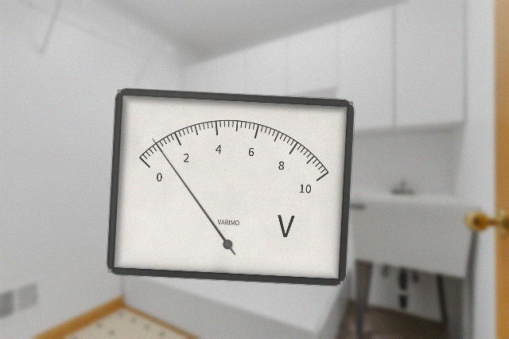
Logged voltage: {"value": 1, "unit": "V"}
